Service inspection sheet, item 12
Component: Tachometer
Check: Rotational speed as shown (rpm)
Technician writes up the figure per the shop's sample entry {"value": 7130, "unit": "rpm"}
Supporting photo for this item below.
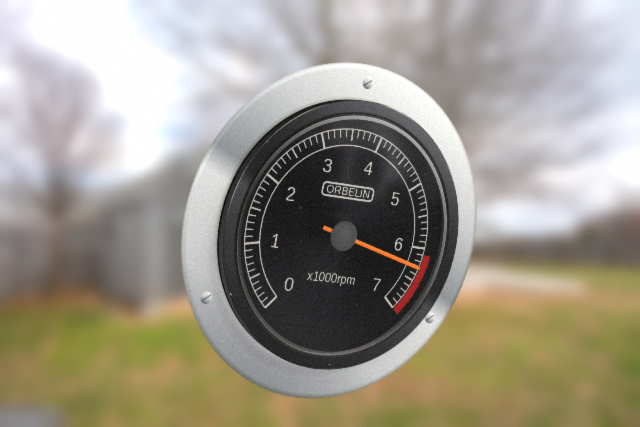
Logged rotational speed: {"value": 6300, "unit": "rpm"}
